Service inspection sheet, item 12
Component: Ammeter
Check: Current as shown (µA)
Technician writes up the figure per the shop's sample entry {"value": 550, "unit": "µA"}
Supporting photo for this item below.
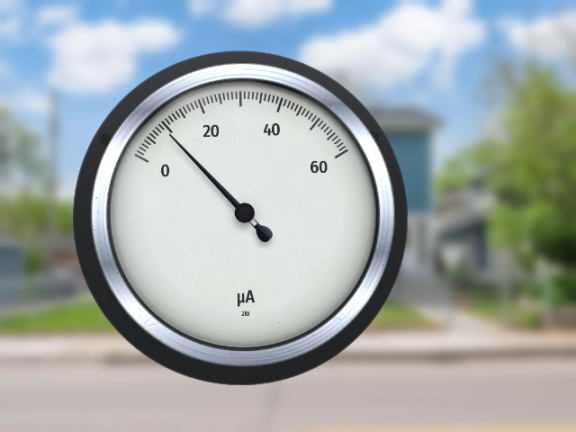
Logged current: {"value": 9, "unit": "µA"}
